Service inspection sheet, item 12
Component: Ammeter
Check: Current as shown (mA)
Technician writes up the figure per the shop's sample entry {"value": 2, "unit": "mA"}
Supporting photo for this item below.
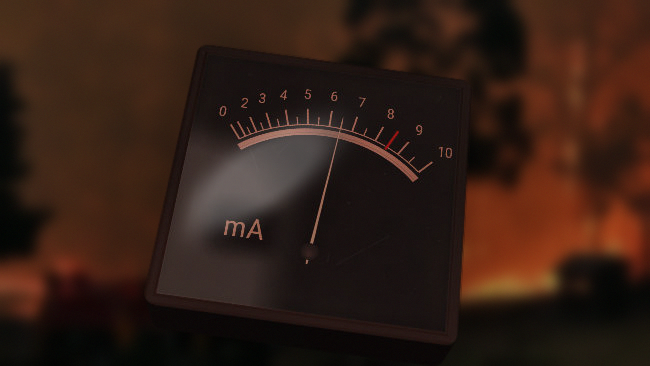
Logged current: {"value": 6.5, "unit": "mA"}
